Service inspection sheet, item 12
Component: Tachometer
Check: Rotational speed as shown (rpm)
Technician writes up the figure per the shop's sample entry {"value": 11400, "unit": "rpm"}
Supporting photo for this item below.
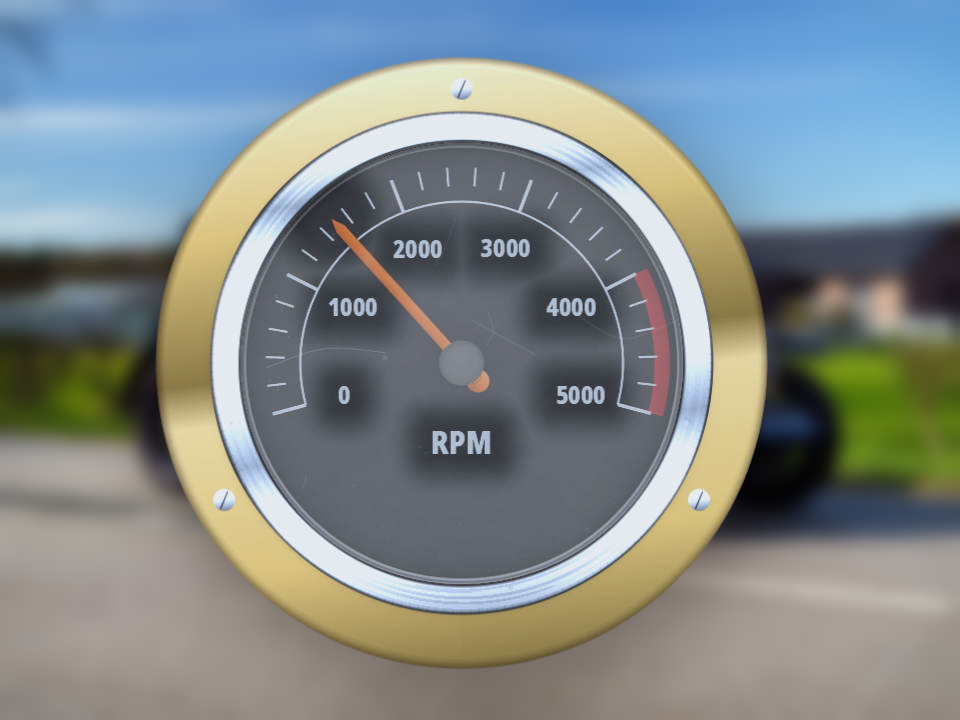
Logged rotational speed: {"value": 1500, "unit": "rpm"}
